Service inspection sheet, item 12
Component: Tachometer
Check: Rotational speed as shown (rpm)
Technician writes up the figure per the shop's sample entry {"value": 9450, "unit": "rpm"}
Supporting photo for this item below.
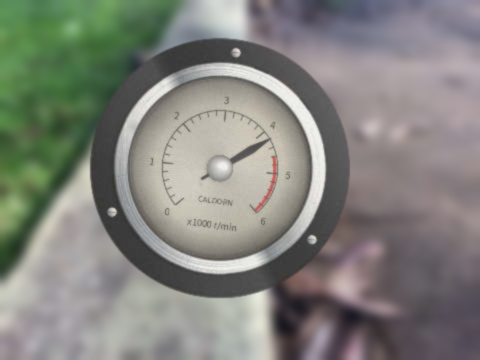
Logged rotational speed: {"value": 4200, "unit": "rpm"}
